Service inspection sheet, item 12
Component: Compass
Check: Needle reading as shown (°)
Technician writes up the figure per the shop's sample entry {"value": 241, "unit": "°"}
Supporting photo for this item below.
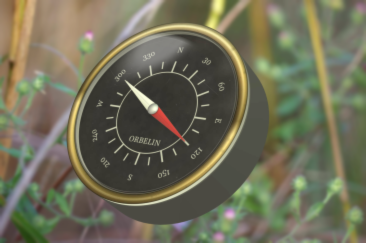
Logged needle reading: {"value": 120, "unit": "°"}
